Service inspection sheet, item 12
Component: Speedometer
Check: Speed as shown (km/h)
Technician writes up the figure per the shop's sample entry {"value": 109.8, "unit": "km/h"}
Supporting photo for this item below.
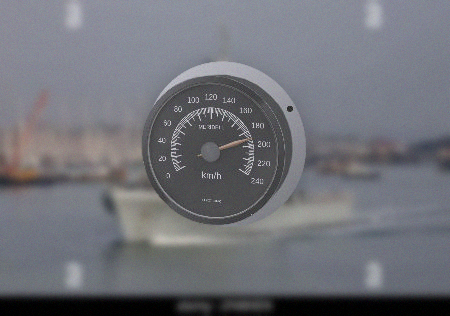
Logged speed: {"value": 190, "unit": "km/h"}
